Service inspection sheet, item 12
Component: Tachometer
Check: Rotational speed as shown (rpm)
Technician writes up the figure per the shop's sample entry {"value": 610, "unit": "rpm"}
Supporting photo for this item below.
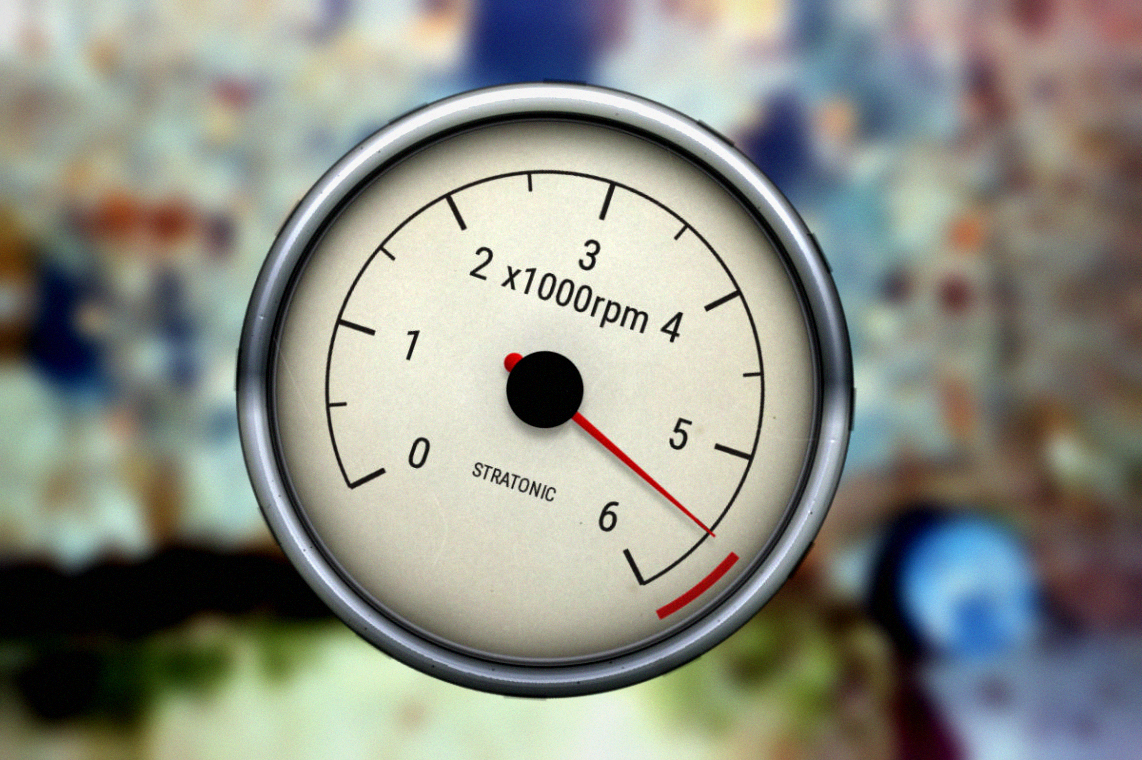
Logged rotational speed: {"value": 5500, "unit": "rpm"}
